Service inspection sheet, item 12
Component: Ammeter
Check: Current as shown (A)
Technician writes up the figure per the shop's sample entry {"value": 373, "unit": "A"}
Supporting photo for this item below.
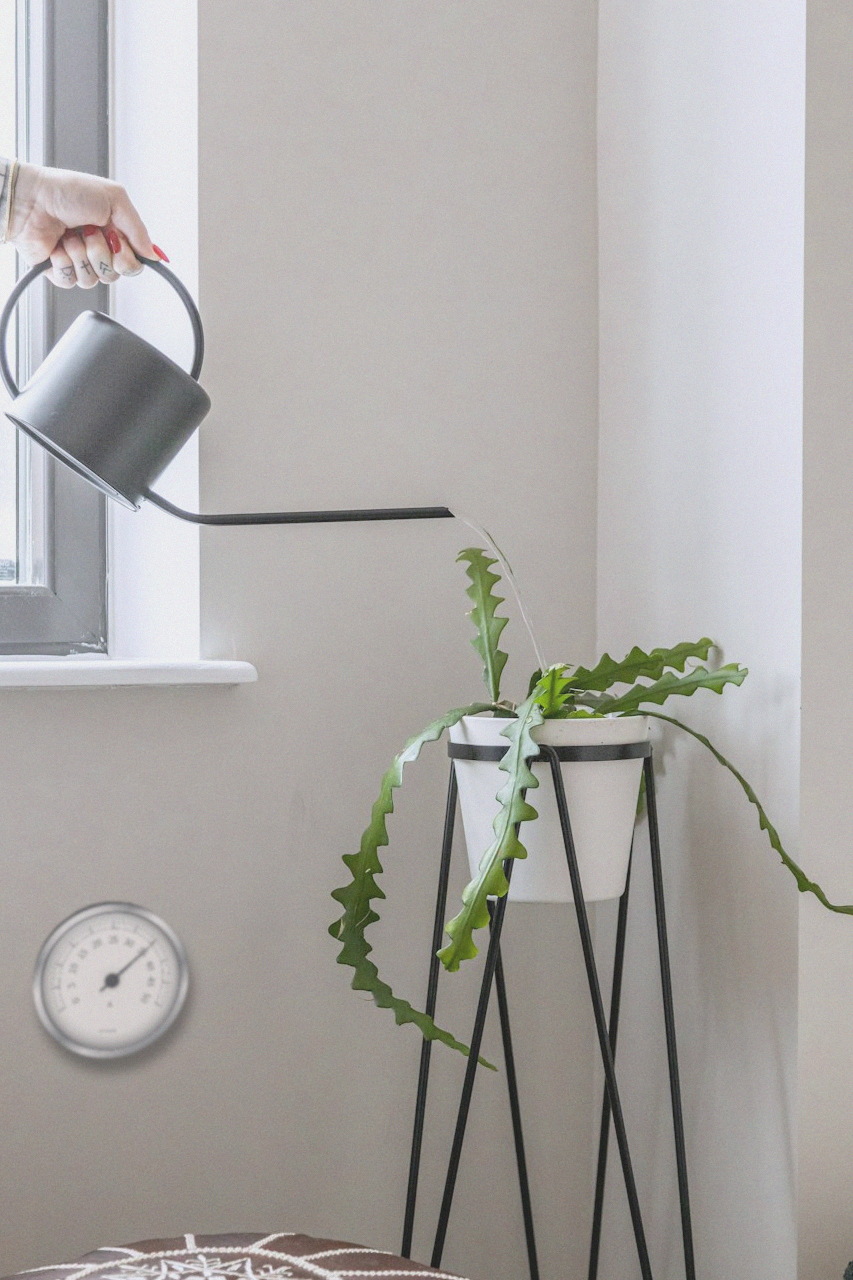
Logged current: {"value": 35, "unit": "A"}
